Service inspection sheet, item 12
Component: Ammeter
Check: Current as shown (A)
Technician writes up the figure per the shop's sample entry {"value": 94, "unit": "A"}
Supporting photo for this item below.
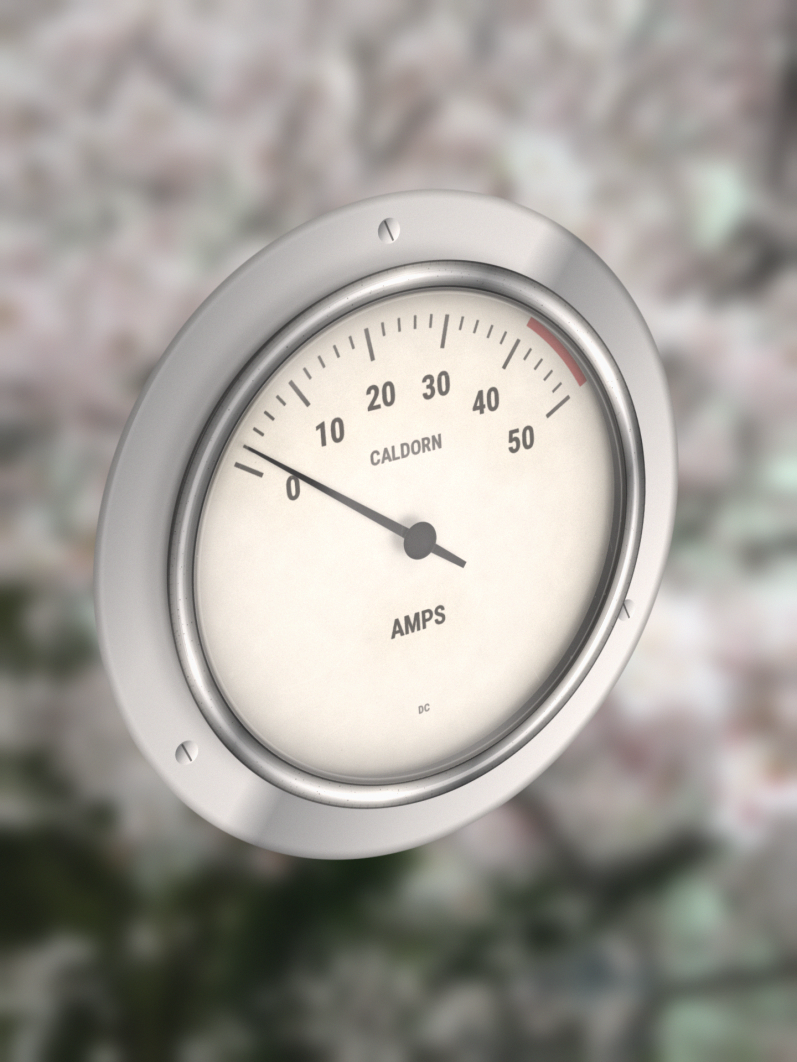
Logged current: {"value": 2, "unit": "A"}
